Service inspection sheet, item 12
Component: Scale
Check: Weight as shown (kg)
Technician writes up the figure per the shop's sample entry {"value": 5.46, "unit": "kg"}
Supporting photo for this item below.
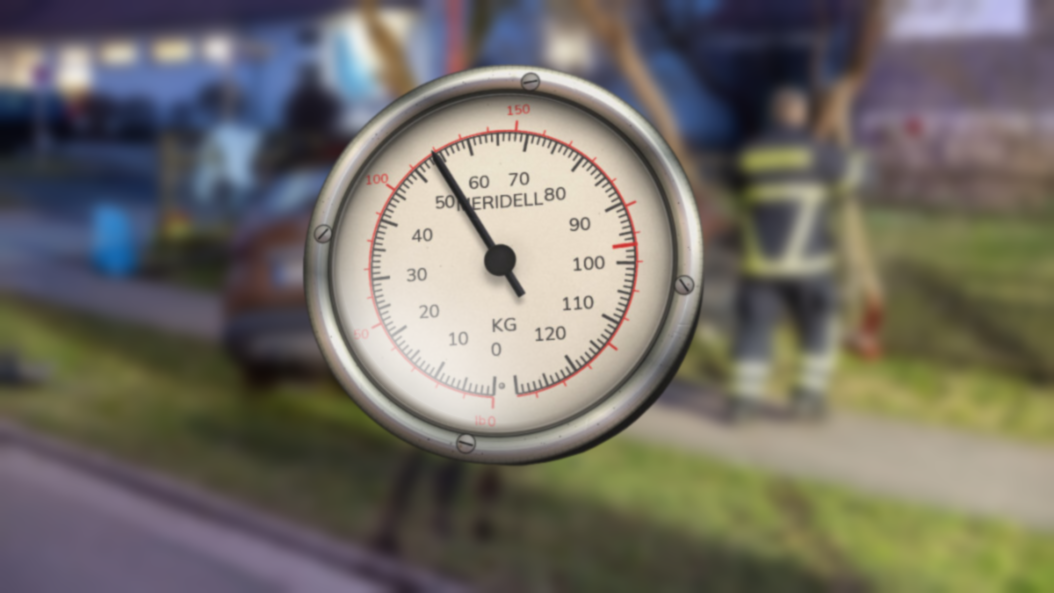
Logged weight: {"value": 54, "unit": "kg"}
